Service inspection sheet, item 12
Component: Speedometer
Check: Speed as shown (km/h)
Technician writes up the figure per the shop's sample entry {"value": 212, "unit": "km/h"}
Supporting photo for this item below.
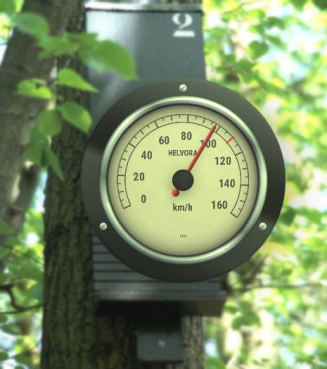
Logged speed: {"value": 97.5, "unit": "km/h"}
